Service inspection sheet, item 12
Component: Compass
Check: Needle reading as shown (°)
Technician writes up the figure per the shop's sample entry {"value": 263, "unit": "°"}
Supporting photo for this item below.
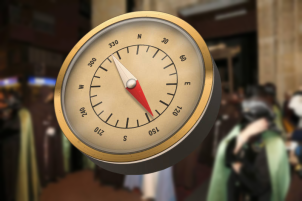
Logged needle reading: {"value": 142.5, "unit": "°"}
